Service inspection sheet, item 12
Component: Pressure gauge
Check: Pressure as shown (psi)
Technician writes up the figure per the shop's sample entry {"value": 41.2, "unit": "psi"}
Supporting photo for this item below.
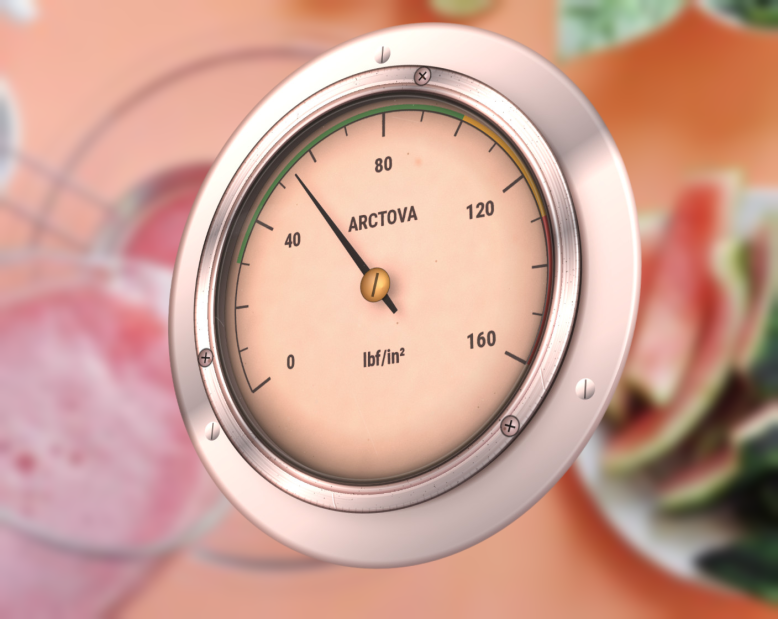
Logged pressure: {"value": 55, "unit": "psi"}
